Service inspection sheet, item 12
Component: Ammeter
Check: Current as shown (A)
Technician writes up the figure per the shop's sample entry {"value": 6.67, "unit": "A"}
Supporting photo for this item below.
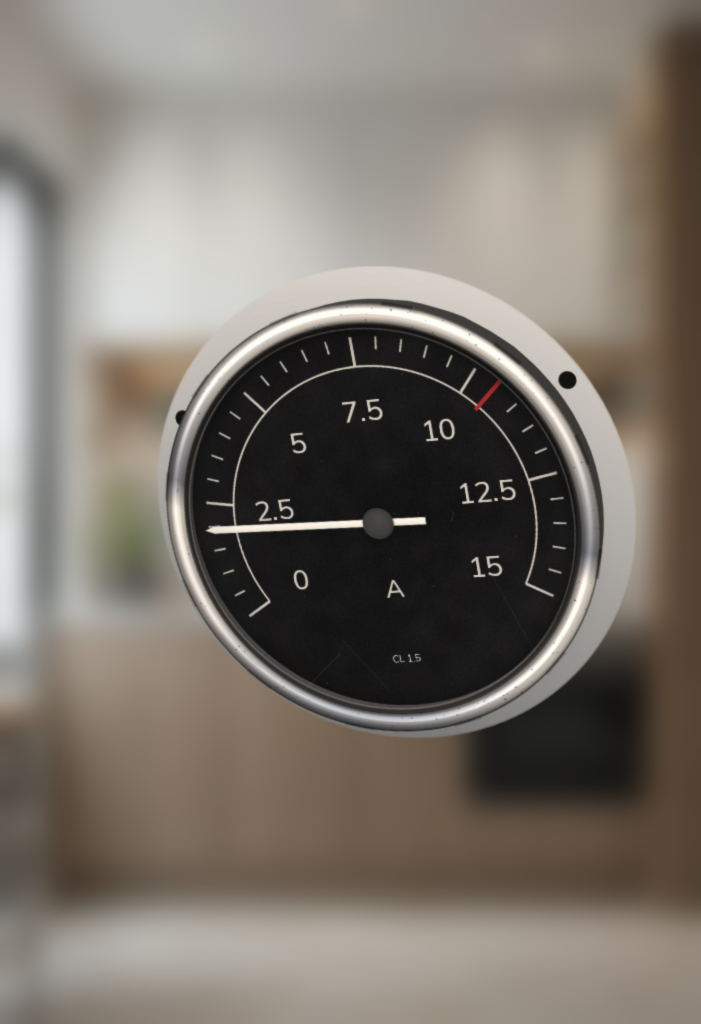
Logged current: {"value": 2, "unit": "A"}
